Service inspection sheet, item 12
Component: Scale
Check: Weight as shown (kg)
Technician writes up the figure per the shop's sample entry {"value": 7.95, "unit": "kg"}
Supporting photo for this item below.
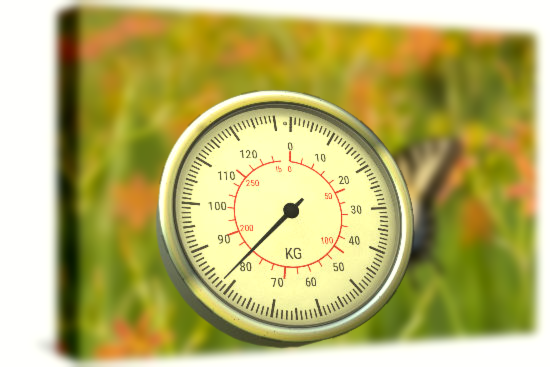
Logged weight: {"value": 82, "unit": "kg"}
